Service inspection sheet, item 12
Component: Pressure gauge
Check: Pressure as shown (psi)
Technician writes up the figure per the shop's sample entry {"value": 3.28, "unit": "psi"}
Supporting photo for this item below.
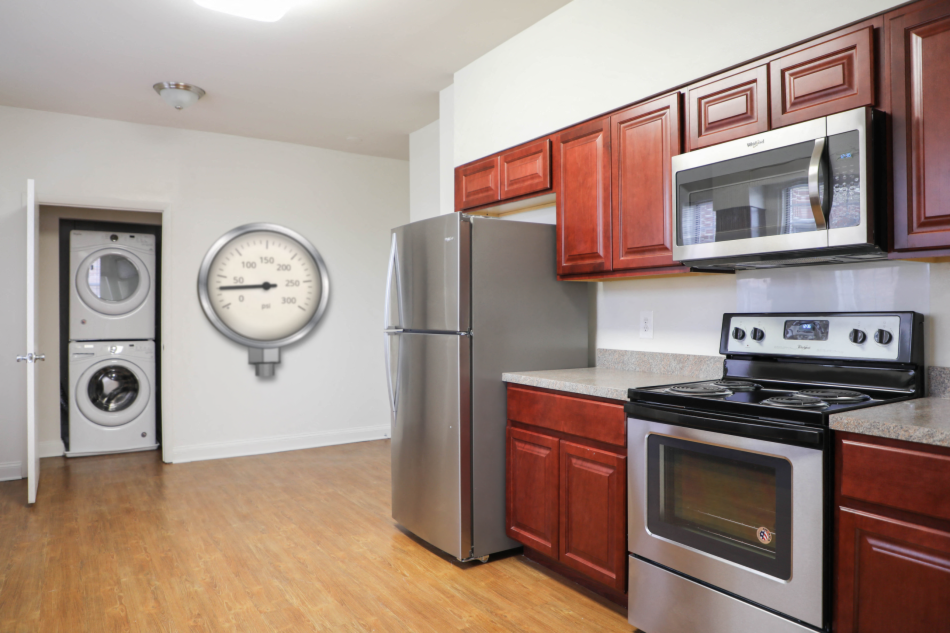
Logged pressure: {"value": 30, "unit": "psi"}
